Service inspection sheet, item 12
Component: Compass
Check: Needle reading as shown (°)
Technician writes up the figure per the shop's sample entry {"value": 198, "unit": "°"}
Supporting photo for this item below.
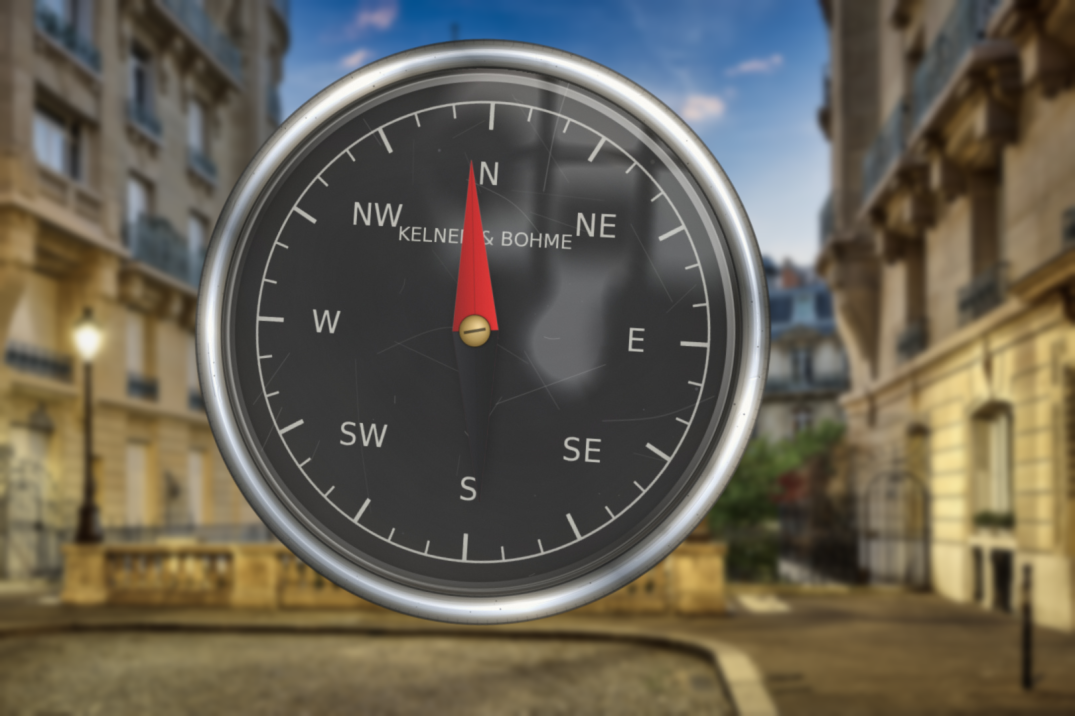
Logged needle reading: {"value": 355, "unit": "°"}
